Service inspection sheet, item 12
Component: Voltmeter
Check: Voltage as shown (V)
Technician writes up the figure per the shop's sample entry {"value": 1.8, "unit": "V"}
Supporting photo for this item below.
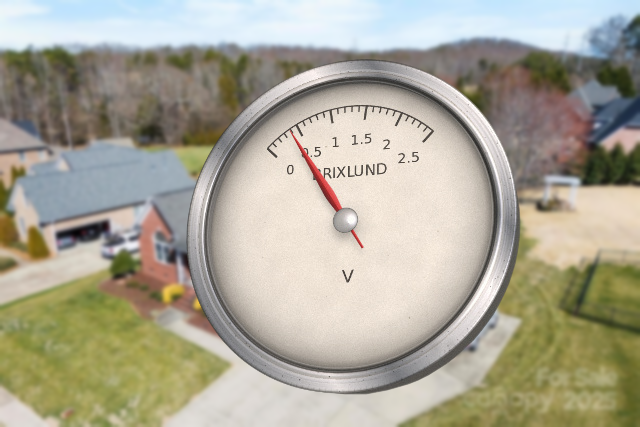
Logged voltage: {"value": 0.4, "unit": "V"}
